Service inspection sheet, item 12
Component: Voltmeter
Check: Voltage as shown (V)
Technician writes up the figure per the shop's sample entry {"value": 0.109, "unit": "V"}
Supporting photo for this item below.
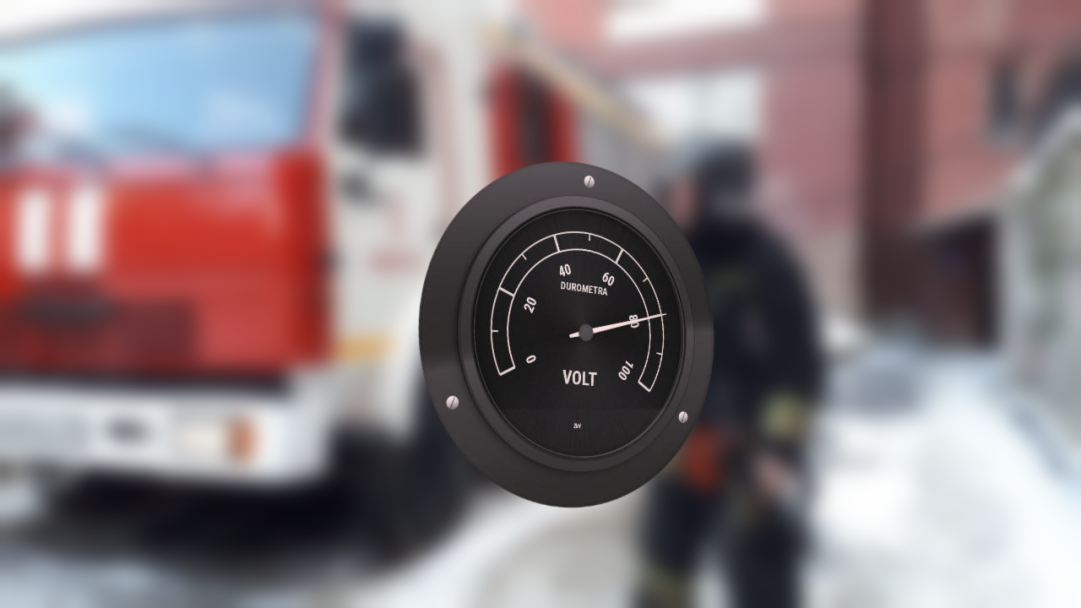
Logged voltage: {"value": 80, "unit": "V"}
